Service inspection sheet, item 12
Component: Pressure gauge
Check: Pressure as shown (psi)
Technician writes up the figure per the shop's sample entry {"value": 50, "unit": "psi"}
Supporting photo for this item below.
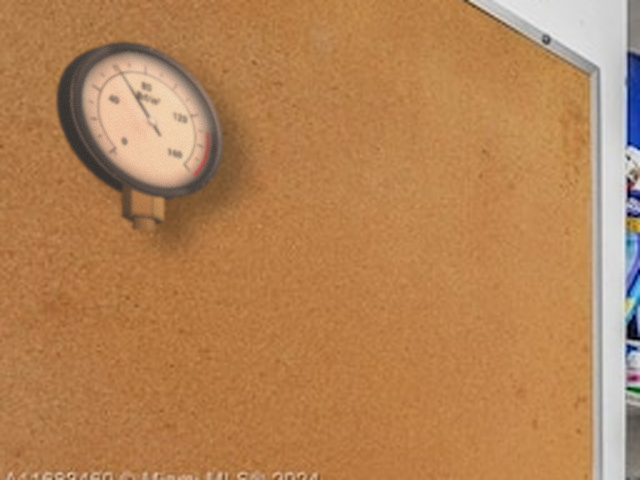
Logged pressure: {"value": 60, "unit": "psi"}
